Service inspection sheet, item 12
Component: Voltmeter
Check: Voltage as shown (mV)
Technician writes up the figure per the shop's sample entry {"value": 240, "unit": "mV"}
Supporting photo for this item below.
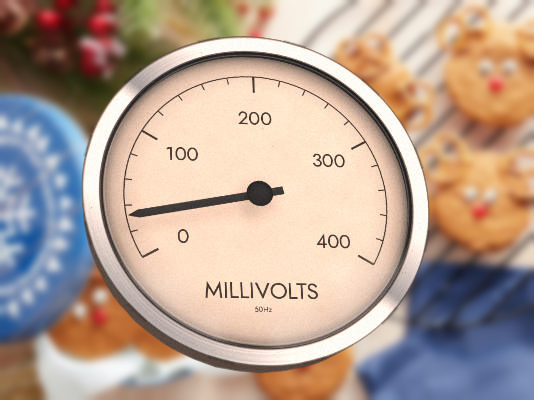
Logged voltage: {"value": 30, "unit": "mV"}
